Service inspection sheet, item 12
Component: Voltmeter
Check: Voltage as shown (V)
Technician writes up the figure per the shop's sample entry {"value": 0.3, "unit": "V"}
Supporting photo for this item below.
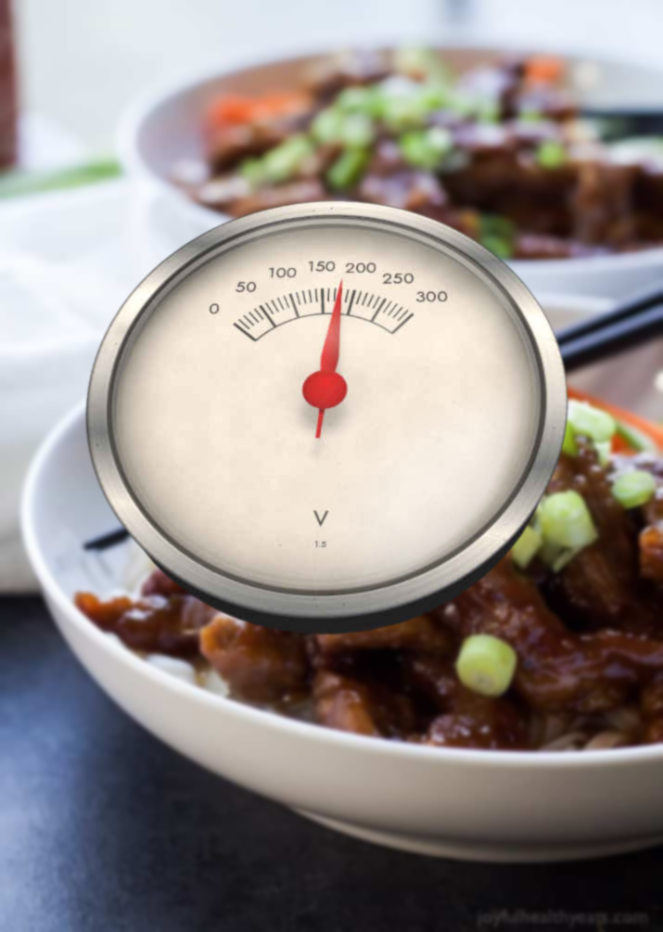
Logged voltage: {"value": 180, "unit": "V"}
